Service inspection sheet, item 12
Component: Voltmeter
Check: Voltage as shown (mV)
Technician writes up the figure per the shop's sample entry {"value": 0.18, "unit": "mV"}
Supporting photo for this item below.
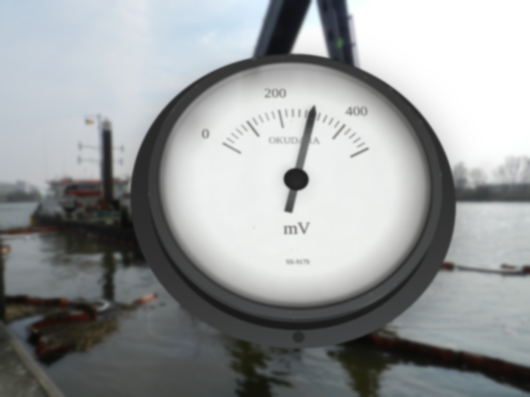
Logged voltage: {"value": 300, "unit": "mV"}
